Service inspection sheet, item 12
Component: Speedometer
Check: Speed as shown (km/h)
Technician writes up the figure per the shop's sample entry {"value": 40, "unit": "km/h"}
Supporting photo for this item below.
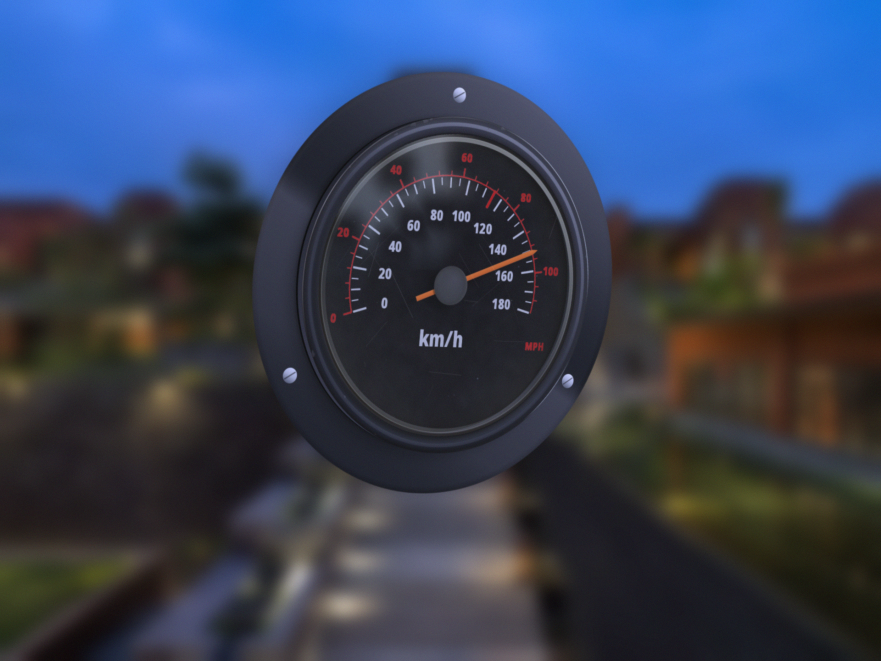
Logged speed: {"value": 150, "unit": "km/h"}
